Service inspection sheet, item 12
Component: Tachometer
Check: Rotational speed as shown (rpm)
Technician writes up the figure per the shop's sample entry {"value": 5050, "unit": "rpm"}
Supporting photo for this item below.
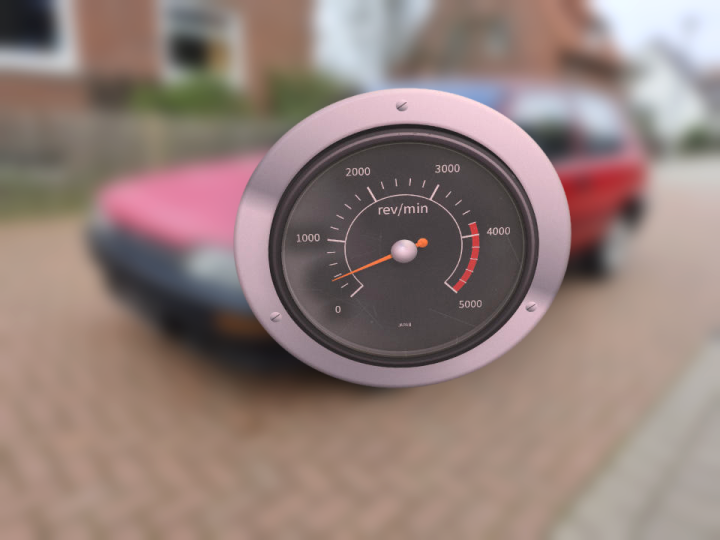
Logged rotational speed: {"value": 400, "unit": "rpm"}
